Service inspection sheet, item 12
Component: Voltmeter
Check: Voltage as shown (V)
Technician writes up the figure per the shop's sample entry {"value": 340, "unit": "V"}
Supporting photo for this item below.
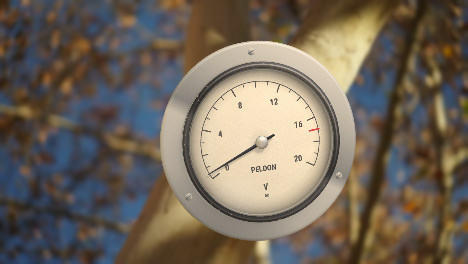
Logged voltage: {"value": 0.5, "unit": "V"}
